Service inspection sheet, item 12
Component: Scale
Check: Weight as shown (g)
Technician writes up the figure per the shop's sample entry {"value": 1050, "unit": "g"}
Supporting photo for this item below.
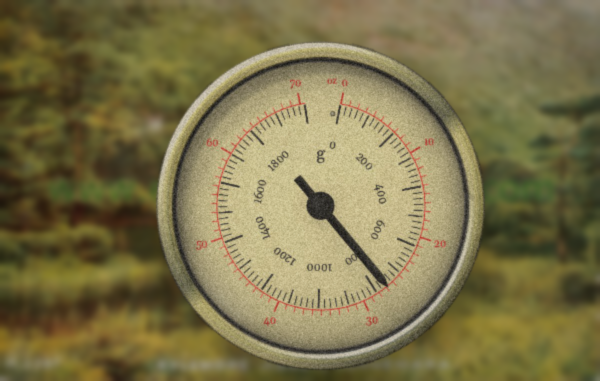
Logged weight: {"value": 760, "unit": "g"}
